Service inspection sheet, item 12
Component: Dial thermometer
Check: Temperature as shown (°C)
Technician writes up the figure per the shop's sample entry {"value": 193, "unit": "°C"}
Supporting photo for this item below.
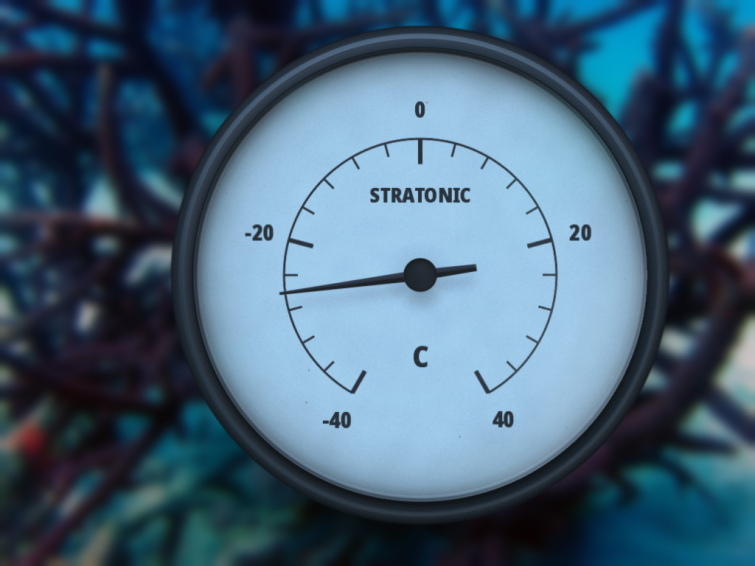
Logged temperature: {"value": -26, "unit": "°C"}
